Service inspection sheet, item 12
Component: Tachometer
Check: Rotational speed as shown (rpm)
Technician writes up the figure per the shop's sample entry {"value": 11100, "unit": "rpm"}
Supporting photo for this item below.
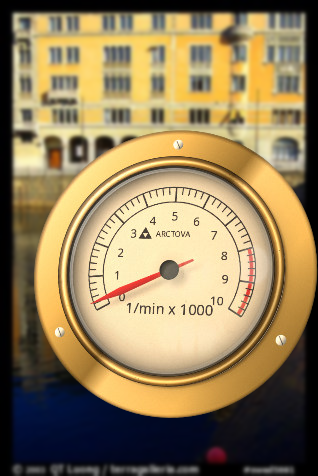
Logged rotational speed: {"value": 200, "unit": "rpm"}
